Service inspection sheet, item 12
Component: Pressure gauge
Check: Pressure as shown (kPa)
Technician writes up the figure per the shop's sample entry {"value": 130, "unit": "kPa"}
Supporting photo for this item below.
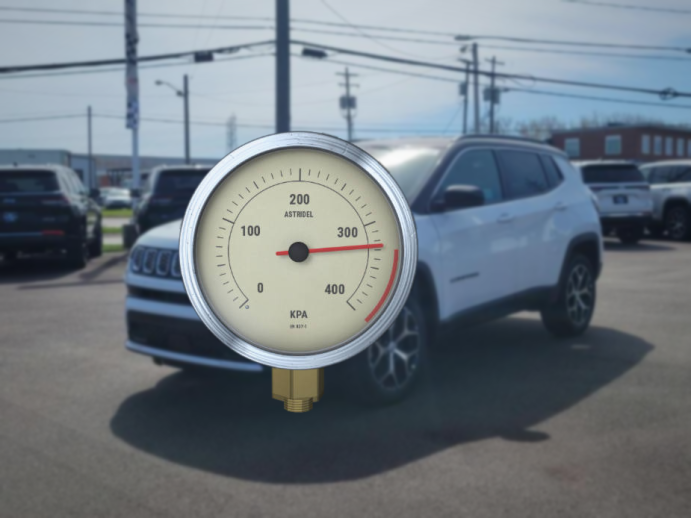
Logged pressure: {"value": 325, "unit": "kPa"}
